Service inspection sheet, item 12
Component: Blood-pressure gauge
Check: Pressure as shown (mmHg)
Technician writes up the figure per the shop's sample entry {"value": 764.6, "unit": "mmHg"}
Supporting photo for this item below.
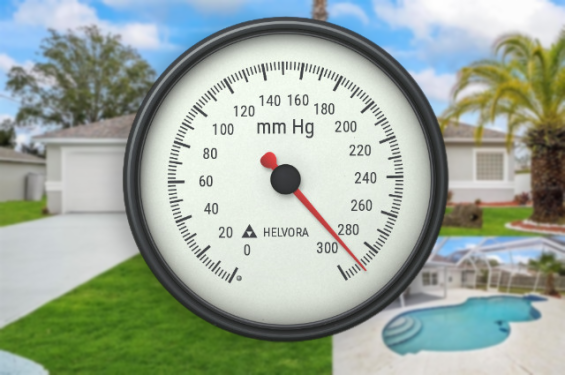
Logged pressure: {"value": 290, "unit": "mmHg"}
